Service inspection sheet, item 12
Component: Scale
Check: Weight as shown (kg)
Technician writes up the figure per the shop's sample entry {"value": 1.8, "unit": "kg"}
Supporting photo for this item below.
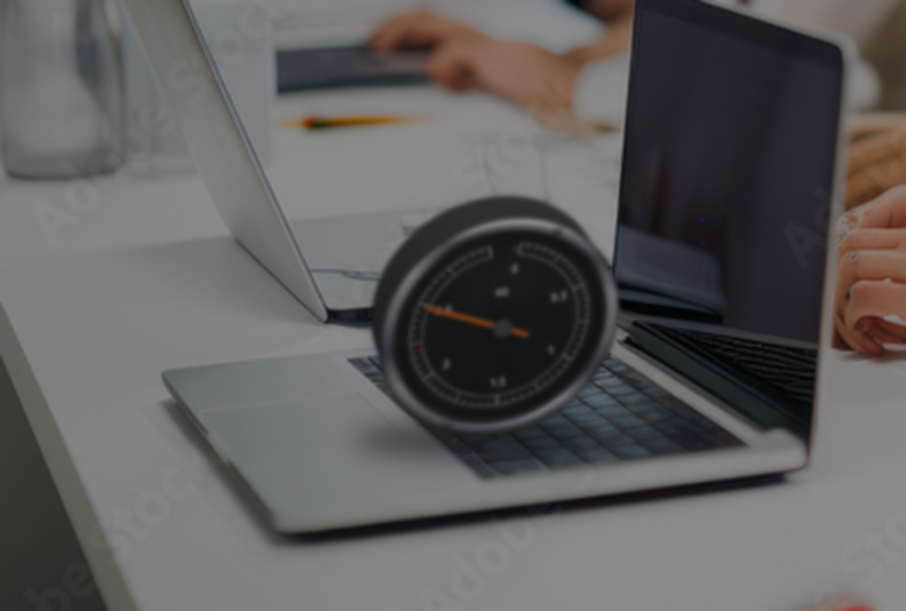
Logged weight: {"value": 2.5, "unit": "kg"}
